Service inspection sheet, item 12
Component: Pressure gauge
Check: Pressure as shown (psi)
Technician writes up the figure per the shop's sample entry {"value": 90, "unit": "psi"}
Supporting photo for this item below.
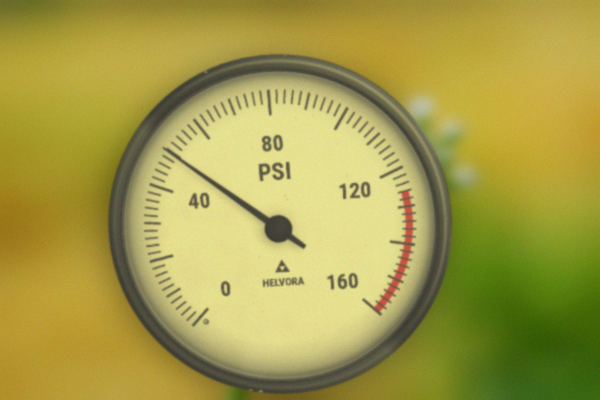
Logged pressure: {"value": 50, "unit": "psi"}
